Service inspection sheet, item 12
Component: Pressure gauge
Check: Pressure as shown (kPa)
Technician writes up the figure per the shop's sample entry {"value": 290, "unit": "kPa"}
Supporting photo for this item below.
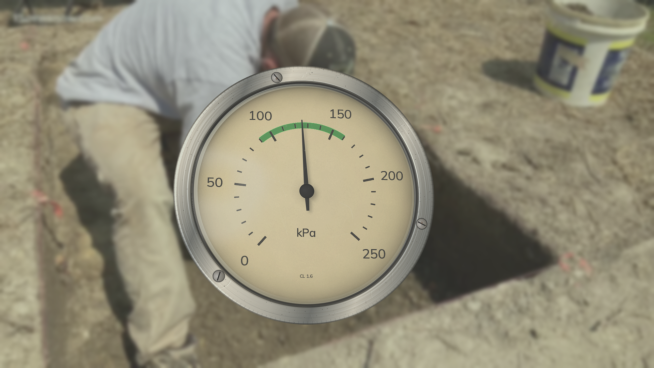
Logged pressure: {"value": 125, "unit": "kPa"}
